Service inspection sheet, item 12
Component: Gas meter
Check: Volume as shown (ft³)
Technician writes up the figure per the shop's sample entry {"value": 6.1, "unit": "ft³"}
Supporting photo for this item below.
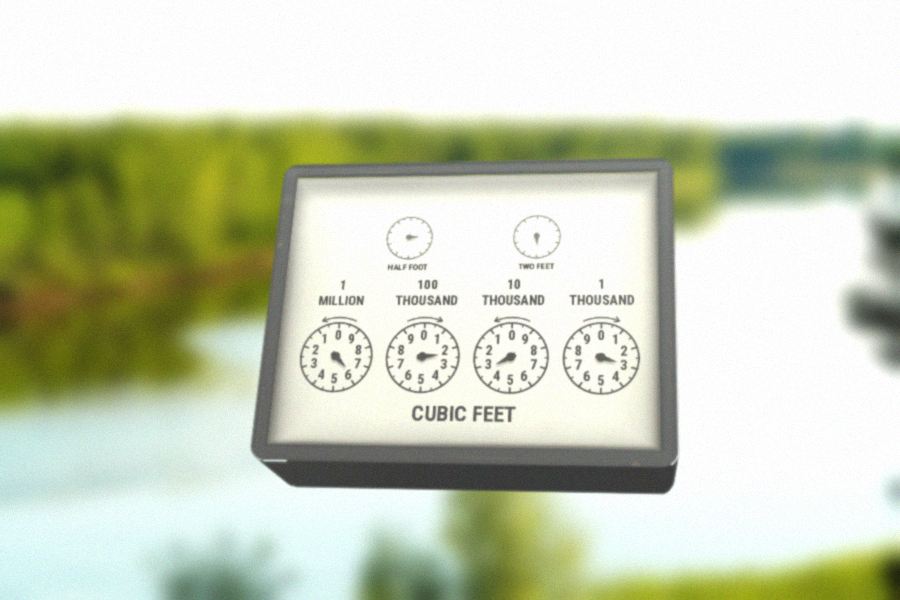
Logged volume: {"value": 623300, "unit": "ft³"}
